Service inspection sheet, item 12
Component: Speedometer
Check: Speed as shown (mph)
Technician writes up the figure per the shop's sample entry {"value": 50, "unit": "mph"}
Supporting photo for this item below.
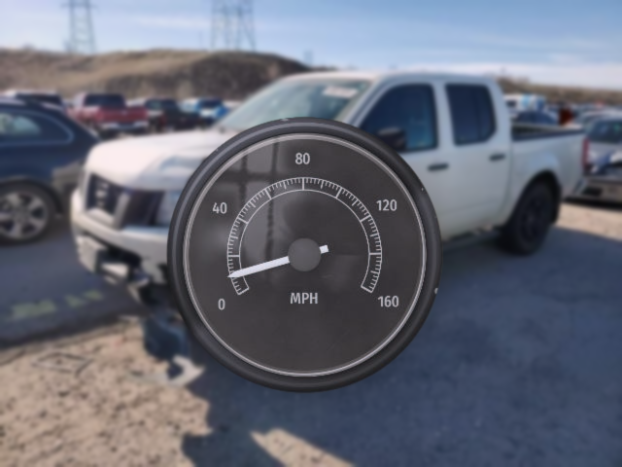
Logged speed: {"value": 10, "unit": "mph"}
